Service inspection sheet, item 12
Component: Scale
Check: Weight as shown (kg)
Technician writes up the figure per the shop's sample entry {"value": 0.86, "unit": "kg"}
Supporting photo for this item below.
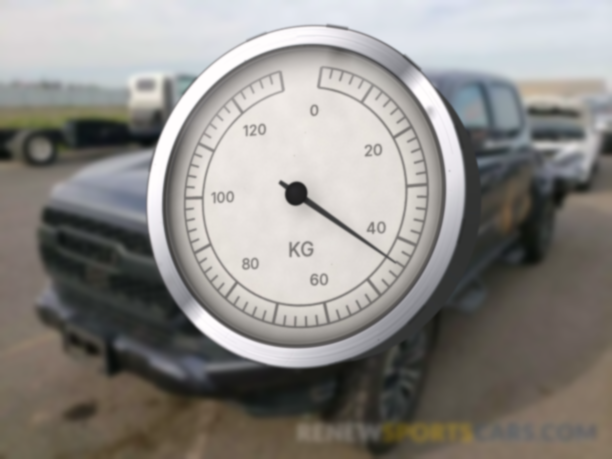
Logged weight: {"value": 44, "unit": "kg"}
